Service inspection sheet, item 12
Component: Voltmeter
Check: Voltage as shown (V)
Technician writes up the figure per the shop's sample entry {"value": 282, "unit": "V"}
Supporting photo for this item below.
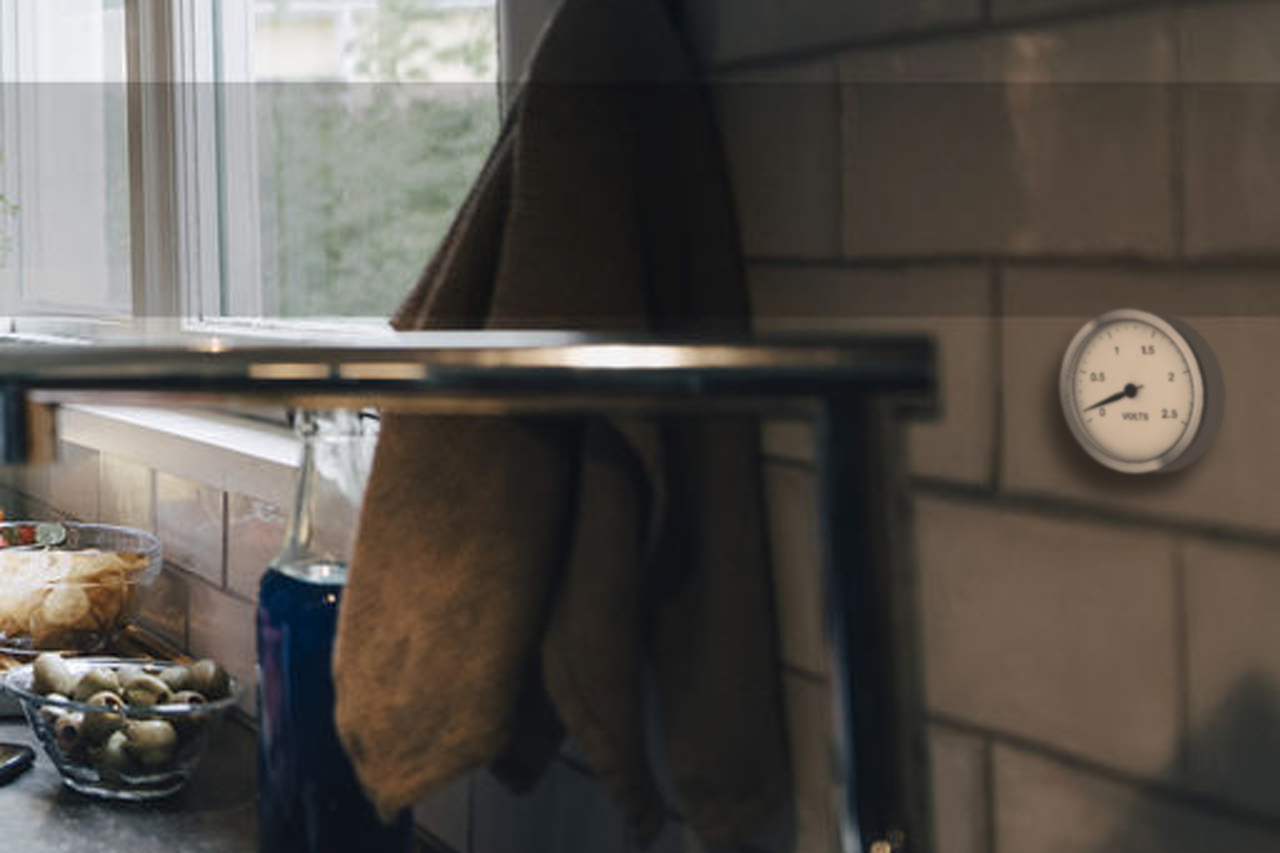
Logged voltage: {"value": 0.1, "unit": "V"}
